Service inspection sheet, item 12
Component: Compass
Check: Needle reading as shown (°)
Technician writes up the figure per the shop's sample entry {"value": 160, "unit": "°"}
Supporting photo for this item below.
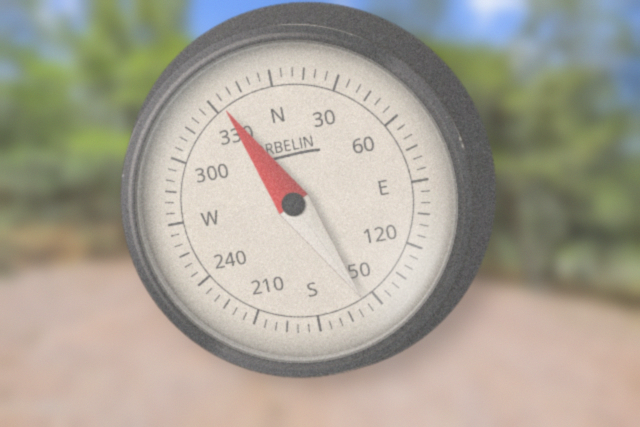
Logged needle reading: {"value": 335, "unit": "°"}
